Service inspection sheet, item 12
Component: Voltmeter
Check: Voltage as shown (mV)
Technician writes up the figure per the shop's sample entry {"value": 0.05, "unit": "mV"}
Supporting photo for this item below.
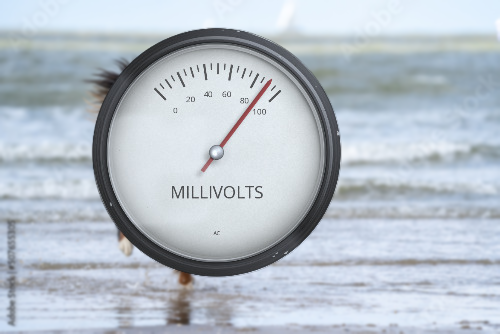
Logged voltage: {"value": 90, "unit": "mV"}
